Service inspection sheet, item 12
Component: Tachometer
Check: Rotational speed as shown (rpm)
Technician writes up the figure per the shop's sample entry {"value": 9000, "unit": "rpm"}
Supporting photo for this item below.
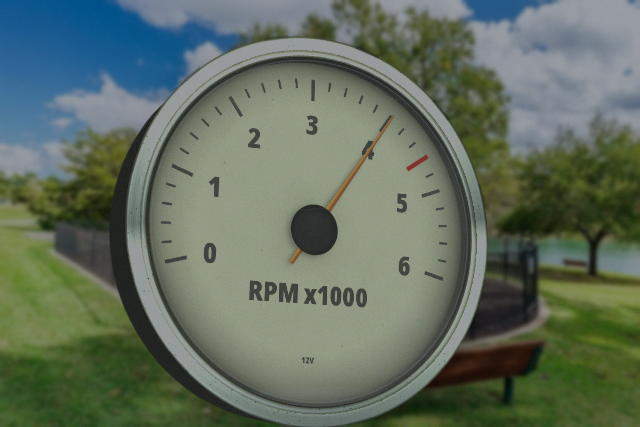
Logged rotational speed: {"value": 4000, "unit": "rpm"}
